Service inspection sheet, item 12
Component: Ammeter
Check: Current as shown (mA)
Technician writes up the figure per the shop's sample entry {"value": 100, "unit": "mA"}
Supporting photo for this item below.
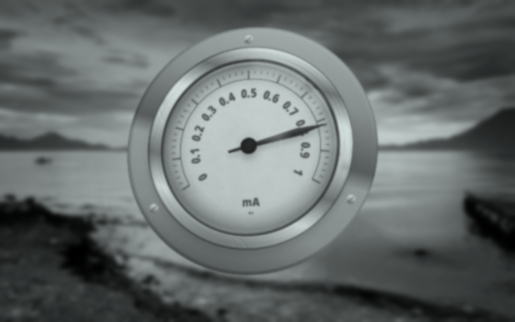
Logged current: {"value": 0.82, "unit": "mA"}
